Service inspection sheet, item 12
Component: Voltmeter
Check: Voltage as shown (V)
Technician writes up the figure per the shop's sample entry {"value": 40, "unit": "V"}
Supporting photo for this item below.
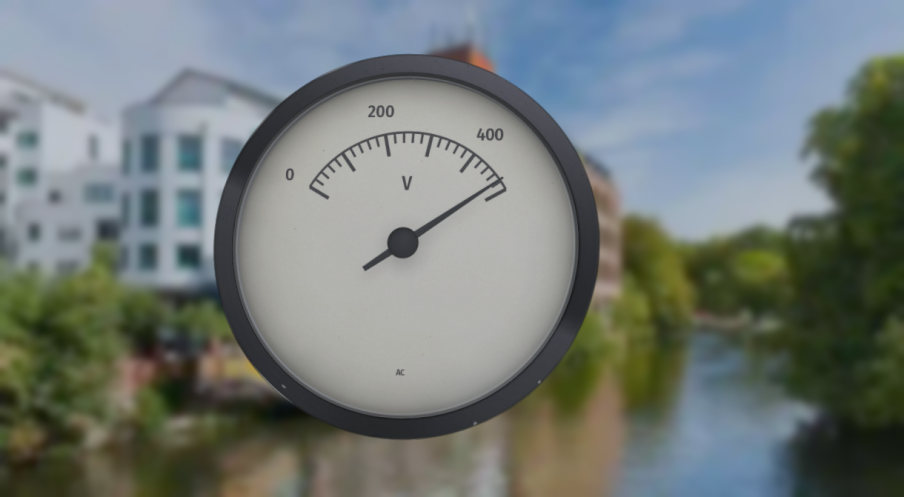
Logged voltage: {"value": 480, "unit": "V"}
